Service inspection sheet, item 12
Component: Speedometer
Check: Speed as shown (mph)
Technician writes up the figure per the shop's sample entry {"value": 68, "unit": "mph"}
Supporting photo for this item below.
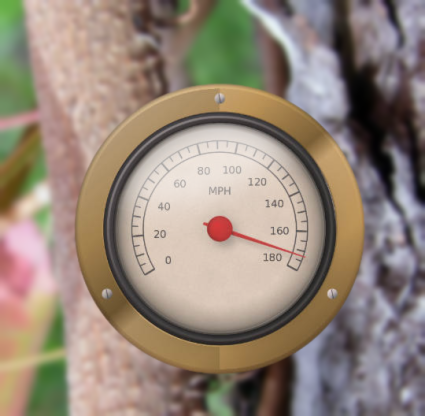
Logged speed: {"value": 172.5, "unit": "mph"}
